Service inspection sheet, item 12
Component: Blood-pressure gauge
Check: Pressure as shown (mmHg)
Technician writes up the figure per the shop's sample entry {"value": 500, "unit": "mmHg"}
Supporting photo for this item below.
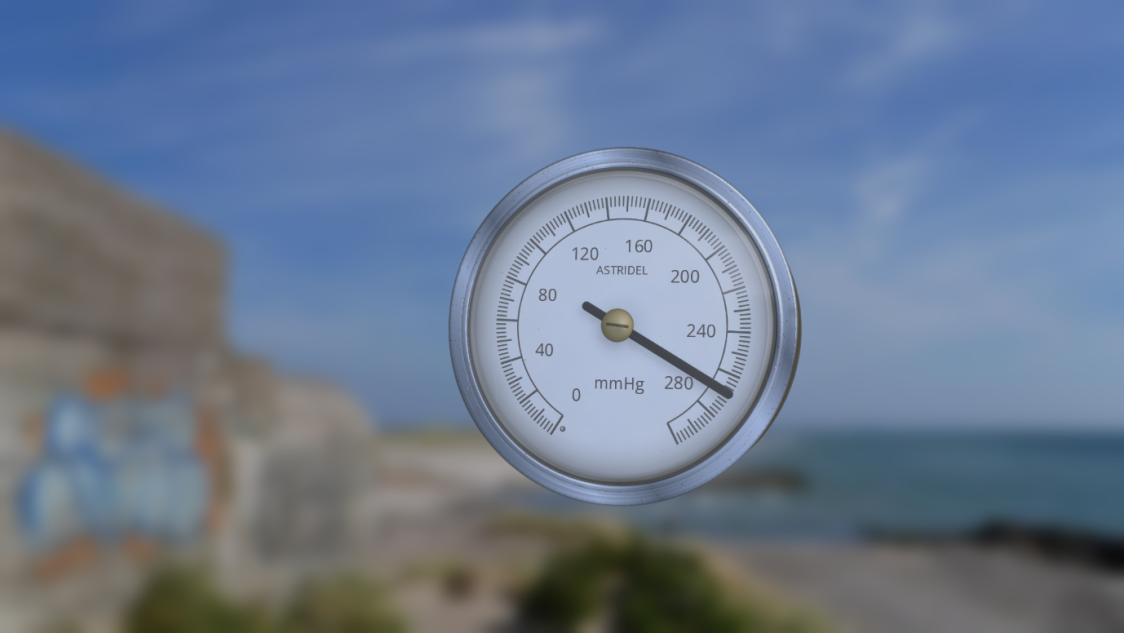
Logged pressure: {"value": 268, "unit": "mmHg"}
